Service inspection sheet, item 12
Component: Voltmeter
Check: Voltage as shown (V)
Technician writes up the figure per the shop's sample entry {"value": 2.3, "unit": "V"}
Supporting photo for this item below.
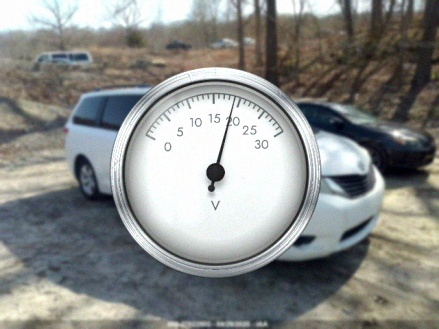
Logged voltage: {"value": 19, "unit": "V"}
